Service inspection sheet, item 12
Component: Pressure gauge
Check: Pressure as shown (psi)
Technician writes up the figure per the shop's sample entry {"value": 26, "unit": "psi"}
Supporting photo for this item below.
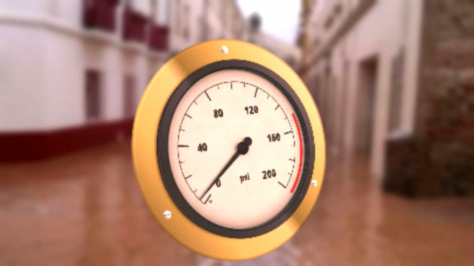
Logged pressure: {"value": 5, "unit": "psi"}
